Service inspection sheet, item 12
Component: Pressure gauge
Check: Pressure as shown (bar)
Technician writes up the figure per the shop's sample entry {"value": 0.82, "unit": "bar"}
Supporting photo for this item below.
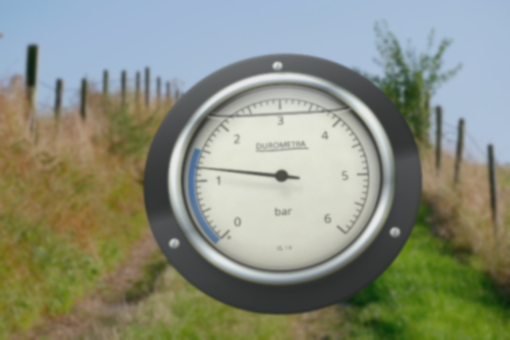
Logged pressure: {"value": 1.2, "unit": "bar"}
